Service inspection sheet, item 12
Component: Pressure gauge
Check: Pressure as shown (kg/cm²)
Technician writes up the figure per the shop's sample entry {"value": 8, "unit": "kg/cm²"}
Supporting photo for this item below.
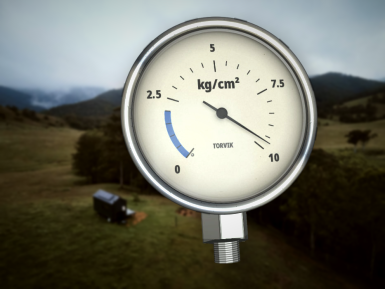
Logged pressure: {"value": 9.75, "unit": "kg/cm²"}
